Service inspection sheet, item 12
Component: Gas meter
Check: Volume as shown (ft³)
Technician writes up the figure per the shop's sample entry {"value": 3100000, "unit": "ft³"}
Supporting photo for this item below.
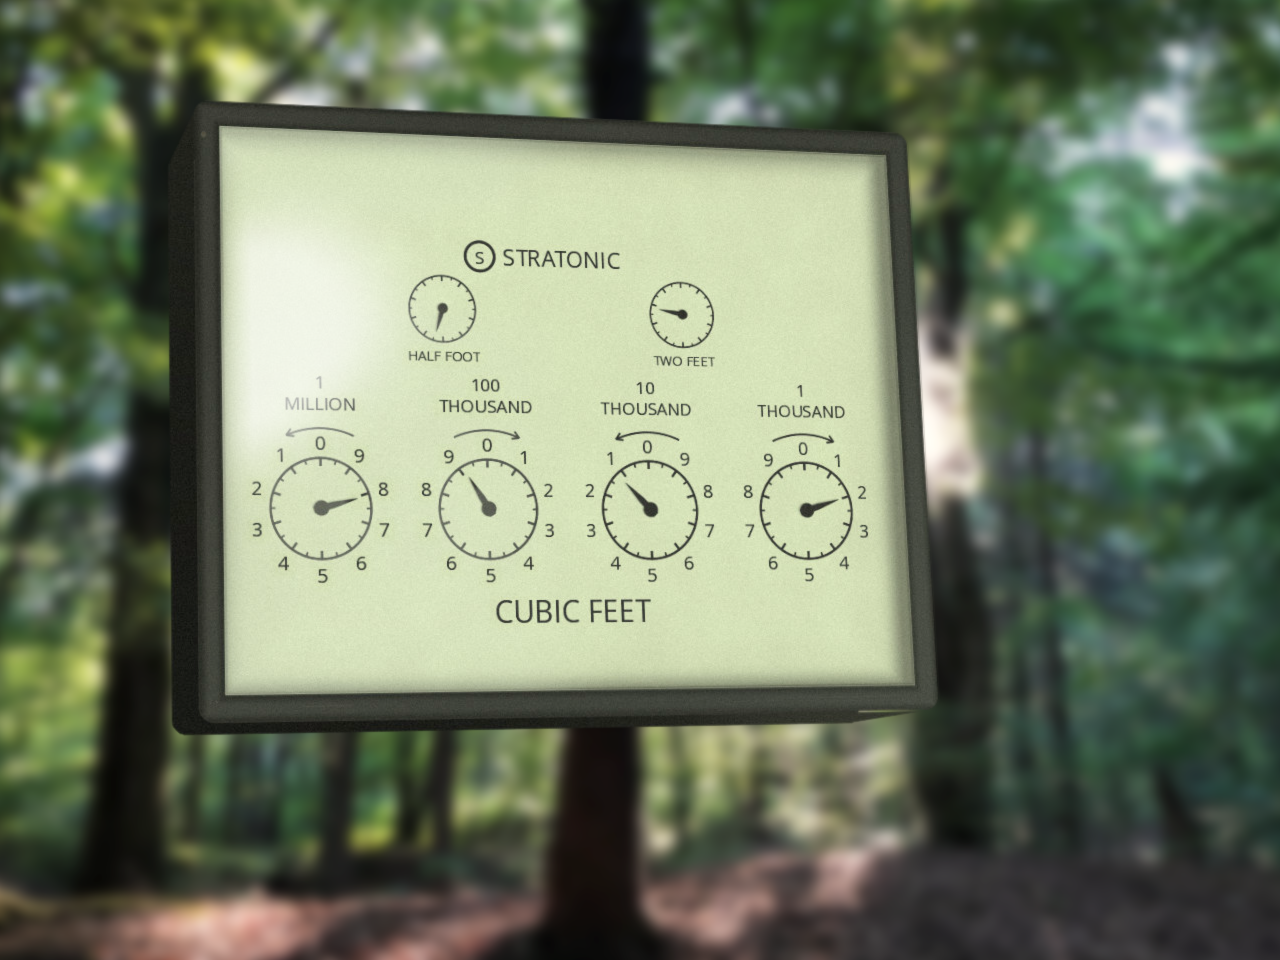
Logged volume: {"value": 791200, "unit": "ft³"}
